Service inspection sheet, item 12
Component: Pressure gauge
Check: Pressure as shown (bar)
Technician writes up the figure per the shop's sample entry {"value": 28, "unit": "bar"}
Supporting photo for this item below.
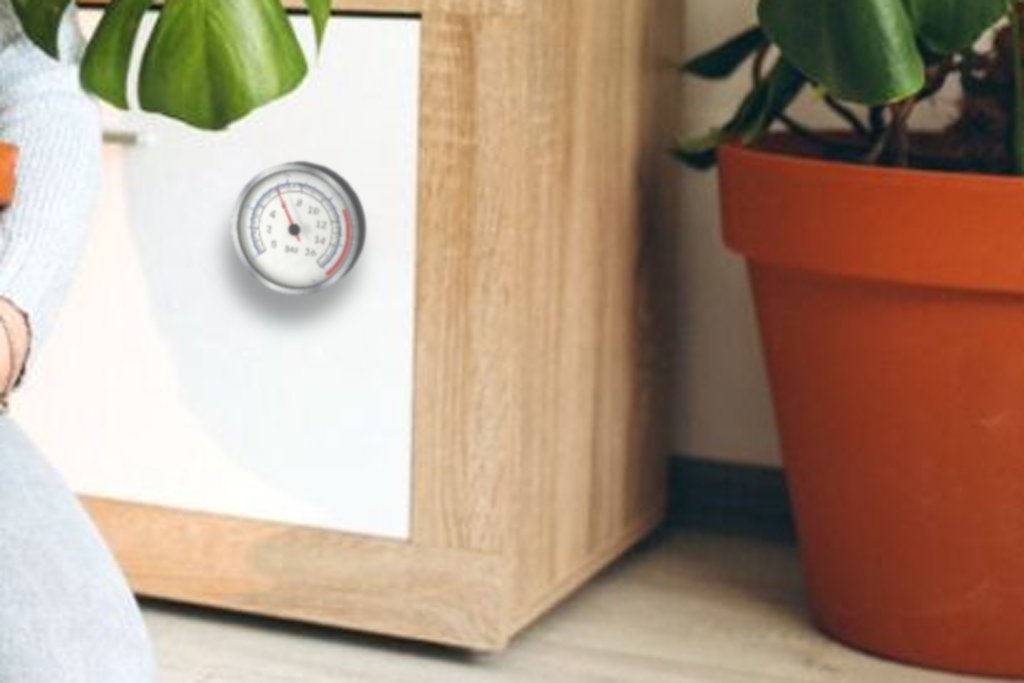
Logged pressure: {"value": 6, "unit": "bar"}
